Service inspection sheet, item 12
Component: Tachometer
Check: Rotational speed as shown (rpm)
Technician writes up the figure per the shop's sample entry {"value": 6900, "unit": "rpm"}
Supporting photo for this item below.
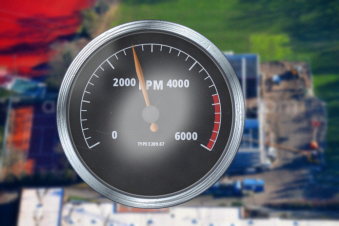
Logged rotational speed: {"value": 2600, "unit": "rpm"}
